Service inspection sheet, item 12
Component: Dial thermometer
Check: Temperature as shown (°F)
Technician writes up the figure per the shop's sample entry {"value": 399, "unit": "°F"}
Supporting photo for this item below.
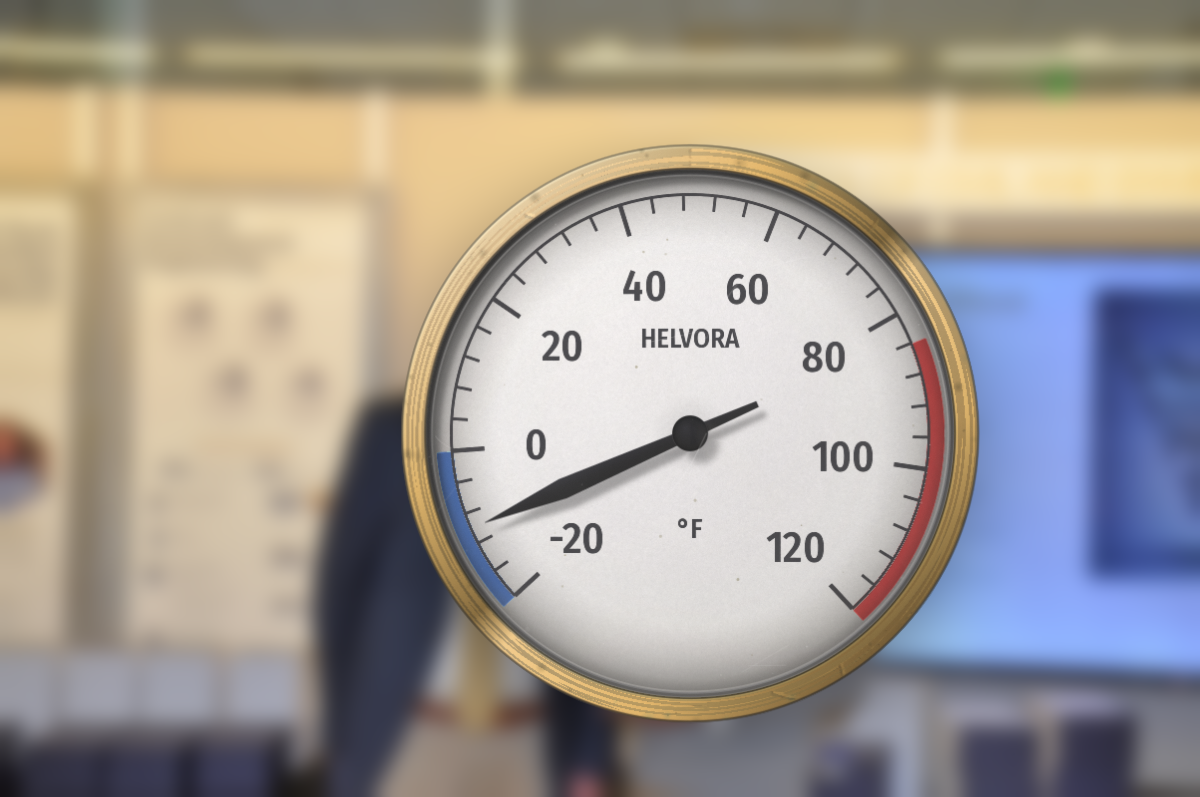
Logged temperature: {"value": -10, "unit": "°F"}
